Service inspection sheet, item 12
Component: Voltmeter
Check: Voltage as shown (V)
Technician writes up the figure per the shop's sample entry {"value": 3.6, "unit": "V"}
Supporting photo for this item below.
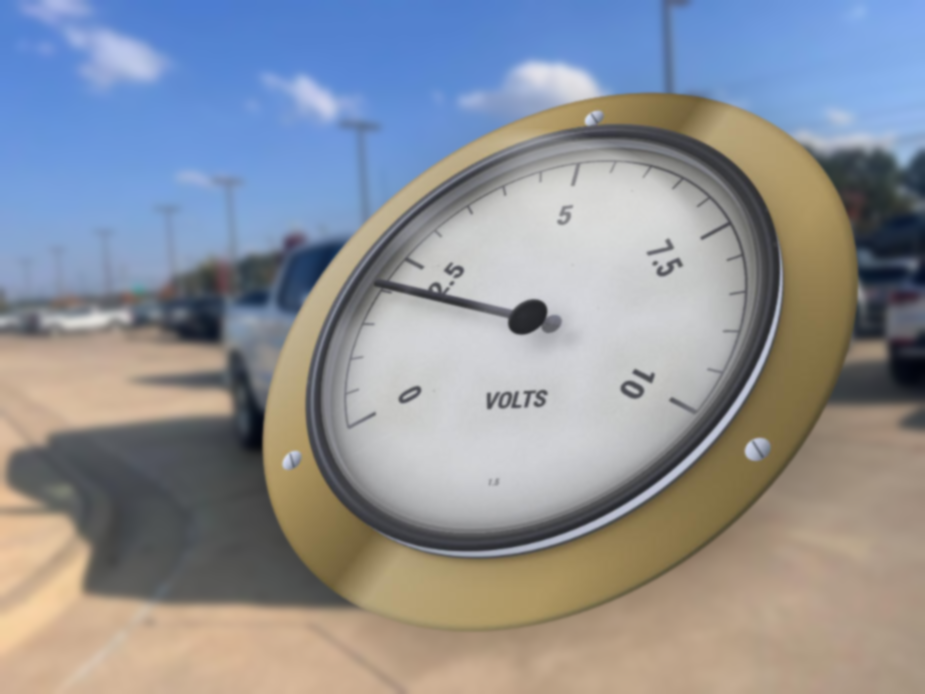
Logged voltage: {"value": 2, "unit": "V"}
